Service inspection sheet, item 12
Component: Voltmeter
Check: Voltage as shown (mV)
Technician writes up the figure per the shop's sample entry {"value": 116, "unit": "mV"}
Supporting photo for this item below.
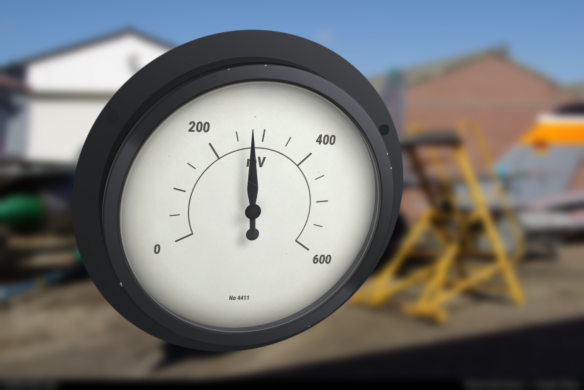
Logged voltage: {"value": 275, "unit": "mV"}
